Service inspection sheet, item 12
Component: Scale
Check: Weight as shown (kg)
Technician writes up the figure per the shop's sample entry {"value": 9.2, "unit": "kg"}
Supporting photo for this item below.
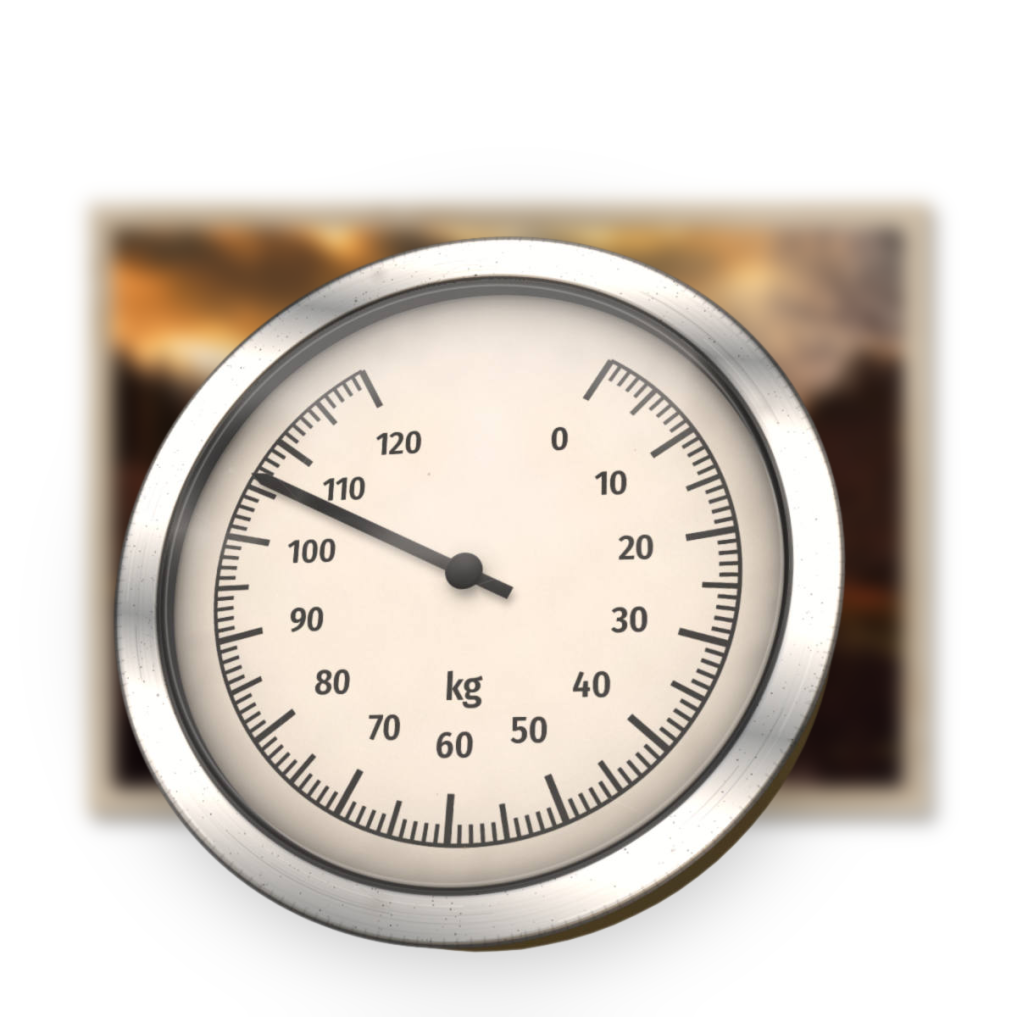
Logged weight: {"value": 106, "unit": "kg"}
